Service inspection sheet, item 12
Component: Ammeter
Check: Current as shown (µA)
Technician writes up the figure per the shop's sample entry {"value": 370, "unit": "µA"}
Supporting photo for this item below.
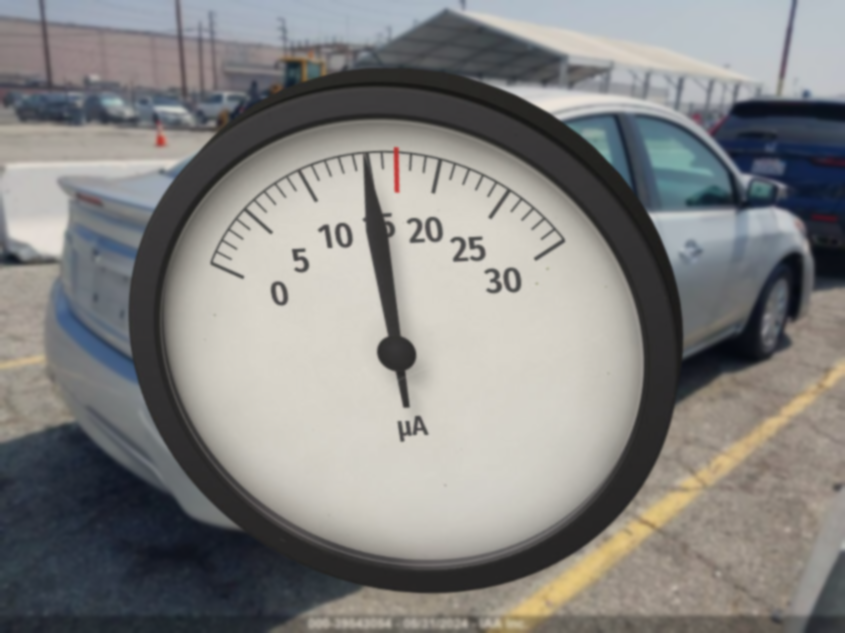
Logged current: {"value": 15, "unit": "µA"}
